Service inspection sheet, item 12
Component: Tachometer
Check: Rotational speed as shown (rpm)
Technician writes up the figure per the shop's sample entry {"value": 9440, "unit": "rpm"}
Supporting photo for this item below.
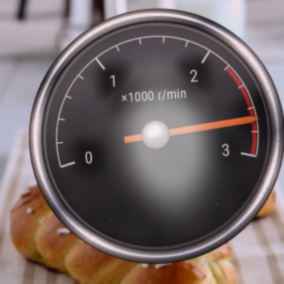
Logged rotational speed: {"value": 2700, "unit": "rpm"}
